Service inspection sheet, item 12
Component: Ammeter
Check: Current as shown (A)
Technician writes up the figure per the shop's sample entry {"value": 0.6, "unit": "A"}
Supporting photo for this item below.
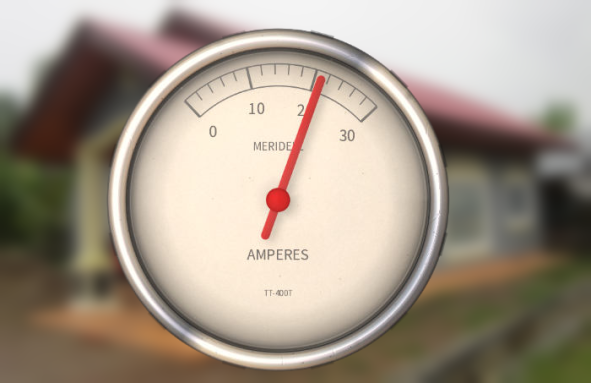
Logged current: {"value": 21, "unit": "A"}
